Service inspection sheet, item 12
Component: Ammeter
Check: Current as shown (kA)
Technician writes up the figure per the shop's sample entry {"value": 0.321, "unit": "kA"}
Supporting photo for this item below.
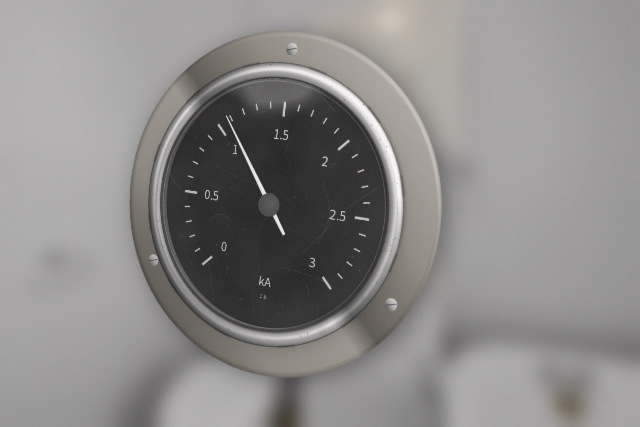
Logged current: {"value": 1.1, "unit": "kA"}
